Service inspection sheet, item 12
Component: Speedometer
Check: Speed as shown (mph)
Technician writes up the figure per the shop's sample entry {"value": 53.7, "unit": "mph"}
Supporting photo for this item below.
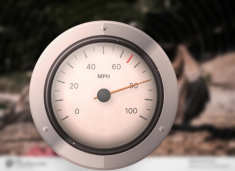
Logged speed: {"value": 80, "unit": "mph"}
